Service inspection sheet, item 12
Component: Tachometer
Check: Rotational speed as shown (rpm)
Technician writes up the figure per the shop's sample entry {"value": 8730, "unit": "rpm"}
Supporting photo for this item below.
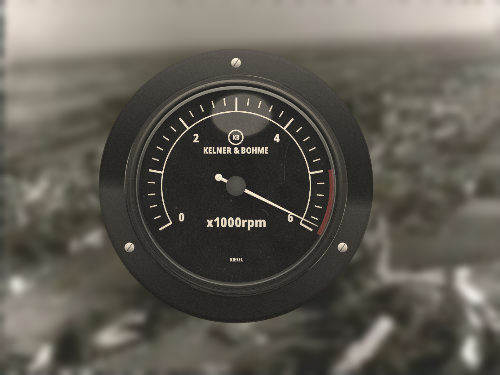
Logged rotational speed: {"value": 5900, "unit": "rpm"}
